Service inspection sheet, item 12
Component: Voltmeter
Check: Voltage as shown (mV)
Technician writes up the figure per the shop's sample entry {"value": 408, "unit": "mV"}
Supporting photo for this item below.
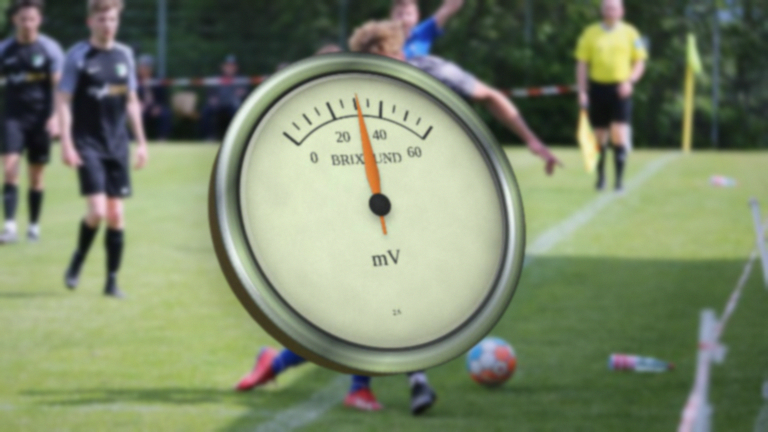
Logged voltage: {"value": 30, "unit": "mV"}
